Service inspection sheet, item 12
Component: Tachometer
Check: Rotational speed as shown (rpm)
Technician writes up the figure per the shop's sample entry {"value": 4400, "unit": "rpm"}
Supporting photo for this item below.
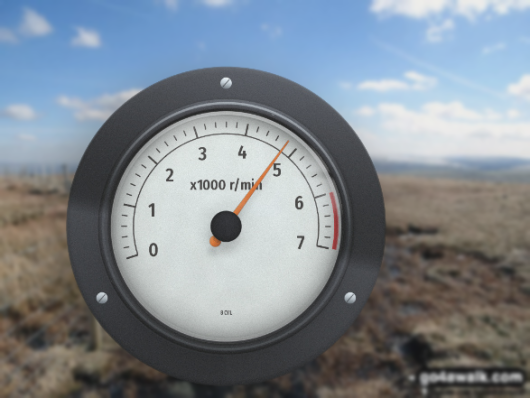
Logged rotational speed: {"value": 4800, "unit": "rpm"}
